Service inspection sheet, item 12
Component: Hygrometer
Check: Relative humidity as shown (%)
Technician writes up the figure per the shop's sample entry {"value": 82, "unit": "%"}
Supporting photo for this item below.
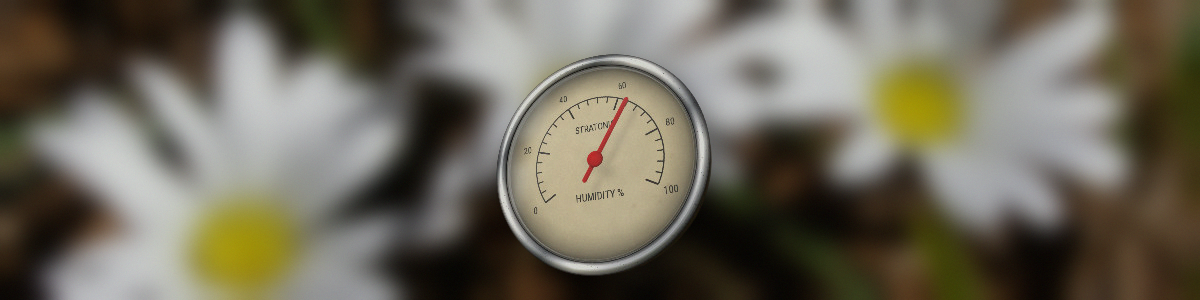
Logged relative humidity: {"value": 64, "unit": "%"}
